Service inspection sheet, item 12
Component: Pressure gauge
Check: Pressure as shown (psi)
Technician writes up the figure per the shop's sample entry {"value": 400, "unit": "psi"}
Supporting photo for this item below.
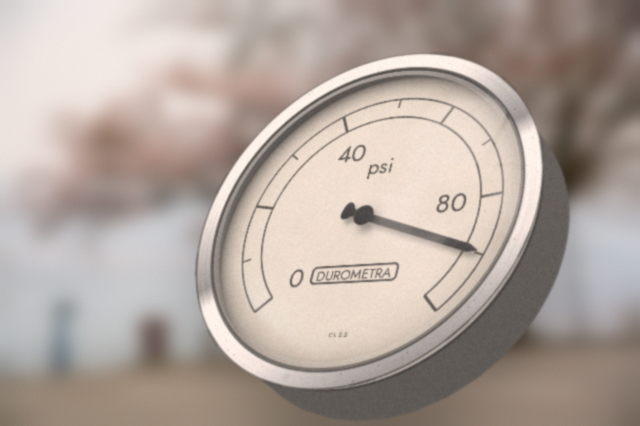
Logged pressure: {"value": 90, "unit": "psi"}
